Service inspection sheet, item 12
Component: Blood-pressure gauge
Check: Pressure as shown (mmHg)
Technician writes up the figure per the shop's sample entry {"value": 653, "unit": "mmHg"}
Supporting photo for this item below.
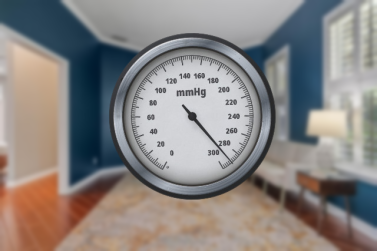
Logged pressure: {"value": 290, "unit": "mmHg"}
